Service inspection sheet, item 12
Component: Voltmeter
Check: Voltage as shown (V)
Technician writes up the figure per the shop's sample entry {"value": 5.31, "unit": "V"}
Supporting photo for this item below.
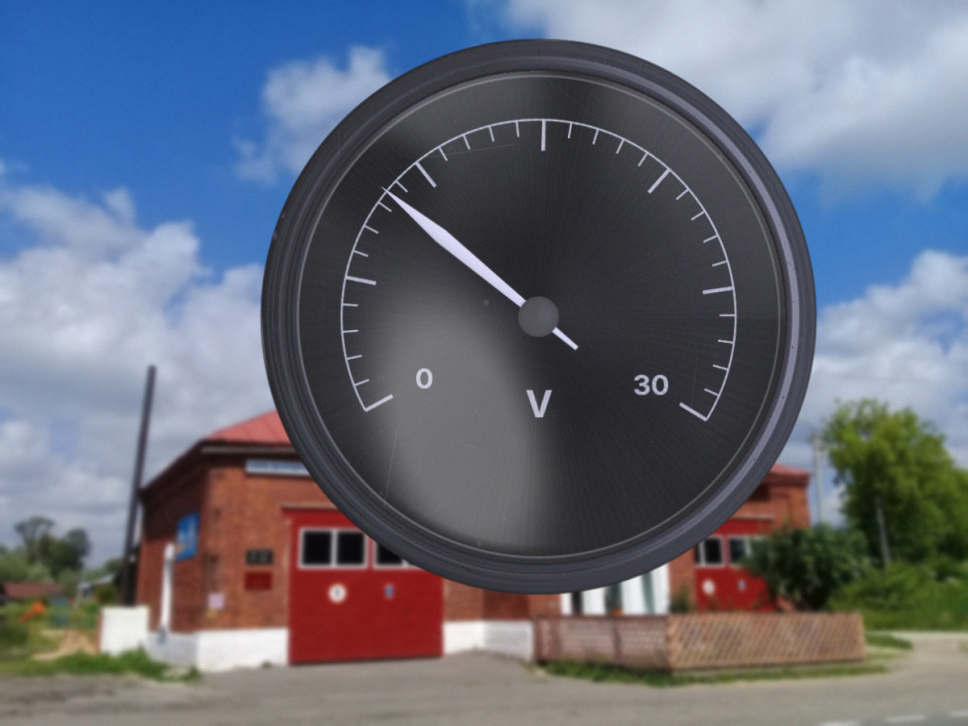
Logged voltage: {"value": 8.5, "unit": "V"}
